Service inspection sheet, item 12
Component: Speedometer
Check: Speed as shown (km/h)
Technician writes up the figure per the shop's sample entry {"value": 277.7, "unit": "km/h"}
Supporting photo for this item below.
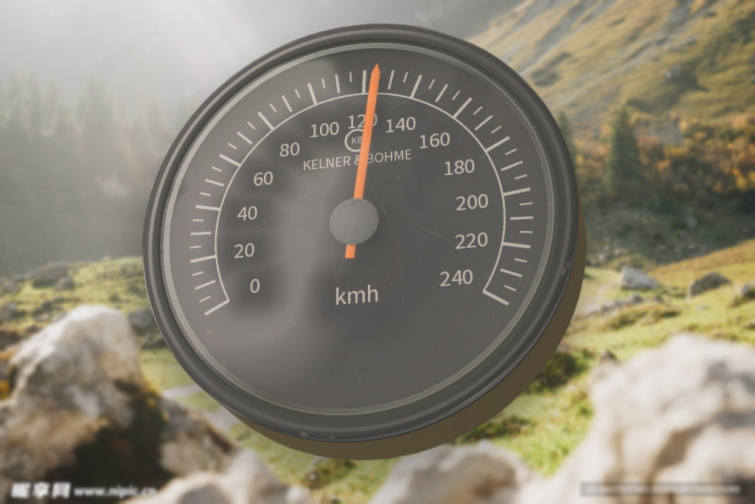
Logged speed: {"value": 125, "unit": "km/h"}
